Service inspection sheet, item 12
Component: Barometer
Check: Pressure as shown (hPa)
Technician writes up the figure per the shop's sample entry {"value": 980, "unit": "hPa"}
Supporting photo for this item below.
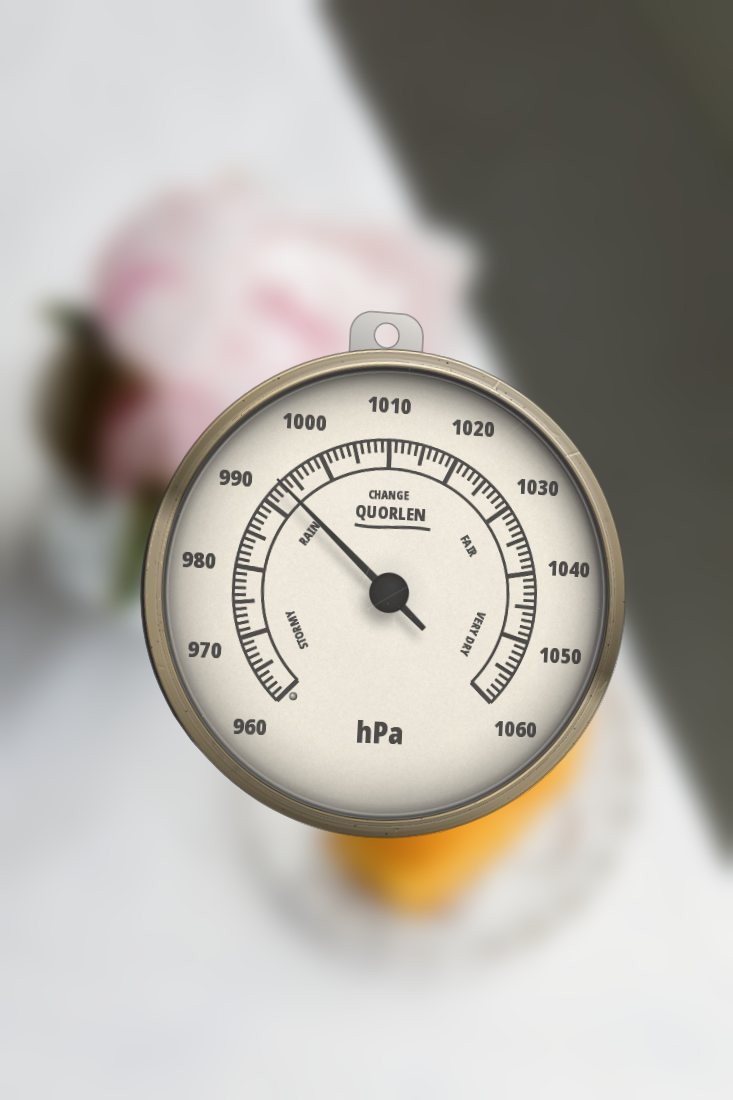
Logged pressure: {"value": 993, "unit": "hPa"}
